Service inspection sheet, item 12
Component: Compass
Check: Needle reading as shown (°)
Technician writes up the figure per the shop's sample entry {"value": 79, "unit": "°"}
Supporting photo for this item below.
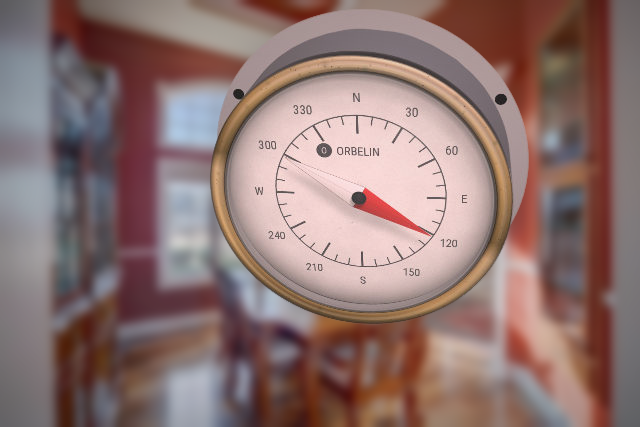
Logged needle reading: {"value": 120, "unit": "°"}
